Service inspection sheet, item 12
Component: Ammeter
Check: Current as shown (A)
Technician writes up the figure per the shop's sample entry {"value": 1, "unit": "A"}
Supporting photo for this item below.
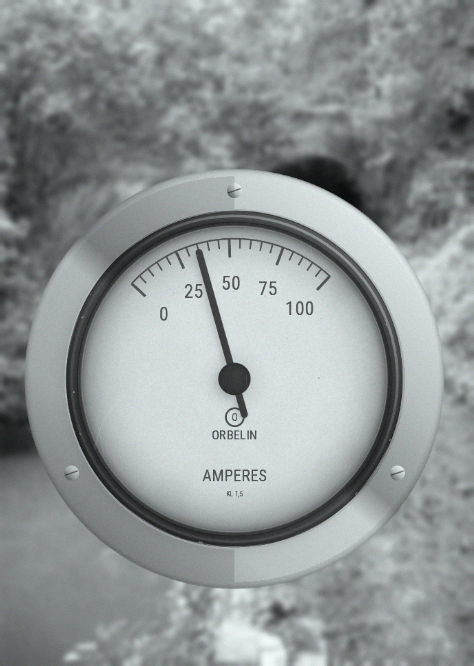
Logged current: {"value": 35, "unit": "A"}
